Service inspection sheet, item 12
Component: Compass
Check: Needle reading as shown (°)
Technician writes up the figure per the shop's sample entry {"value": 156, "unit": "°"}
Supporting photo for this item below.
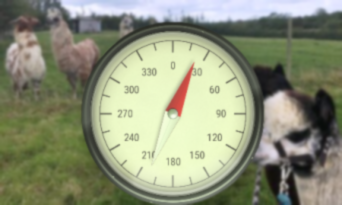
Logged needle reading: {"value": 22.5, "unit": "°"}
